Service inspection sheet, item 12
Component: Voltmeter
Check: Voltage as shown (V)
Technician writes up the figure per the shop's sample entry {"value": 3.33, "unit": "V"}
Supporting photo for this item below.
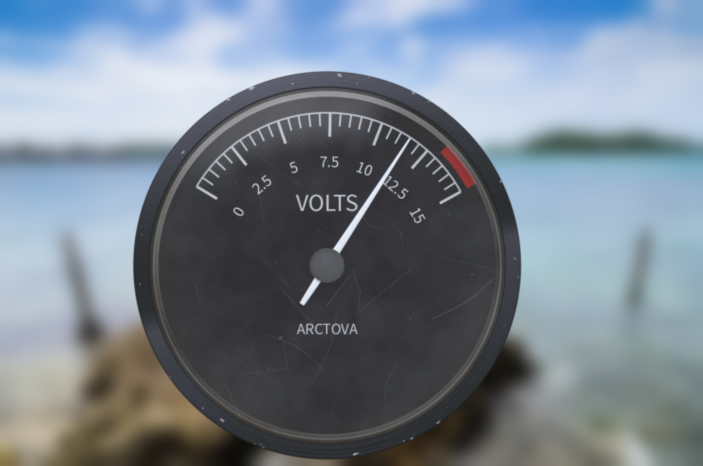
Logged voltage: {"value": 11.5, "unit": "V"}
